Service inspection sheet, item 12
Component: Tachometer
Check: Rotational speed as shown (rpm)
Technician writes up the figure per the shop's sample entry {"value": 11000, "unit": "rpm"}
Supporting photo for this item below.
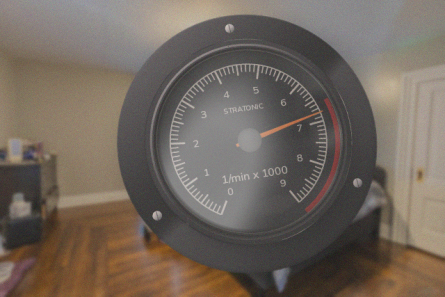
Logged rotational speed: {"value": 6800, "unit": "rpm"}
